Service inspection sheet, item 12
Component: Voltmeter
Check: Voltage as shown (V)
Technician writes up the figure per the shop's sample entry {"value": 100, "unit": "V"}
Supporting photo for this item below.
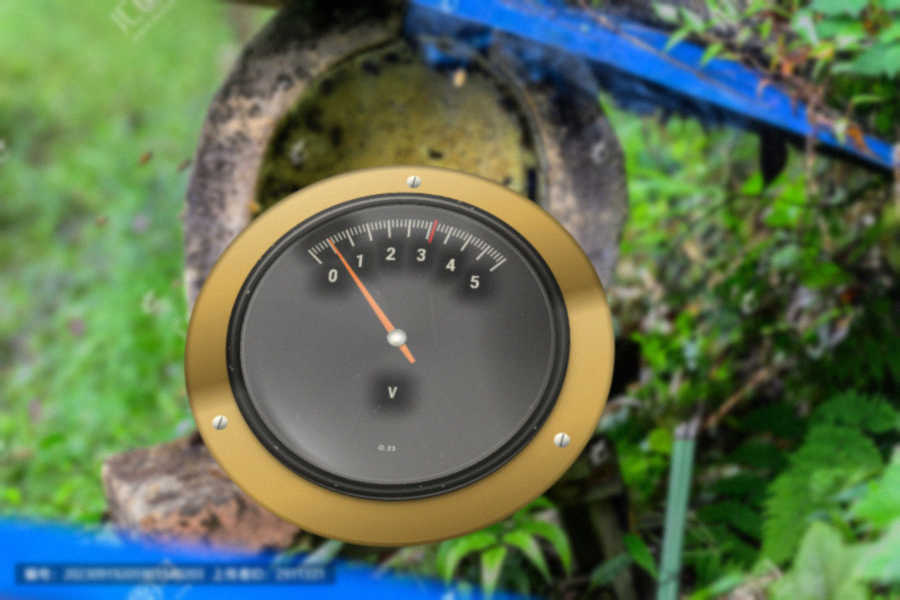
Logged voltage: {"value": 0.5, "unit": "V"}
